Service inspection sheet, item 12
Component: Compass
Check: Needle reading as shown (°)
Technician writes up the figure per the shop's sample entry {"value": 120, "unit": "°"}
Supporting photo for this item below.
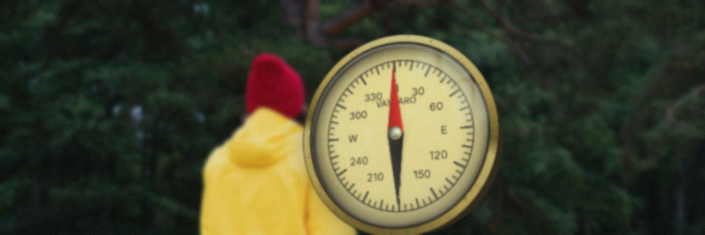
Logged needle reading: {"value": 0, "unit": "°"}
